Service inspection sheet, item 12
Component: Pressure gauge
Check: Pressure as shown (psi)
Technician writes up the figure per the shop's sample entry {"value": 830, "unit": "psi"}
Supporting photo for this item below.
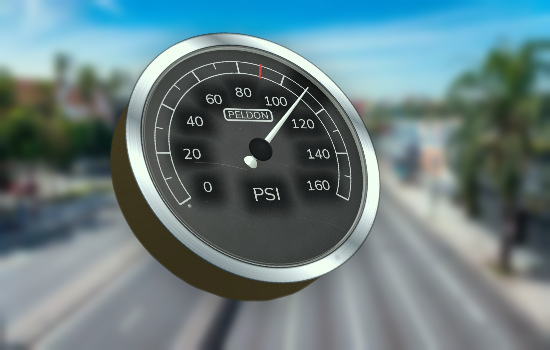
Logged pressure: {"value": 110, "unit": "psi"}
